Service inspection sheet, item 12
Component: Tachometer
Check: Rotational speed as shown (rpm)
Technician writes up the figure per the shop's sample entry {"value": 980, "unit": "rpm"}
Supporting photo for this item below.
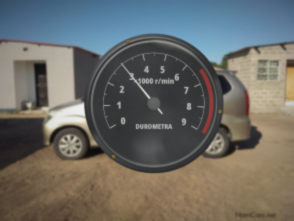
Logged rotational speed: {"value": 3000, "unit": "rpm"}
